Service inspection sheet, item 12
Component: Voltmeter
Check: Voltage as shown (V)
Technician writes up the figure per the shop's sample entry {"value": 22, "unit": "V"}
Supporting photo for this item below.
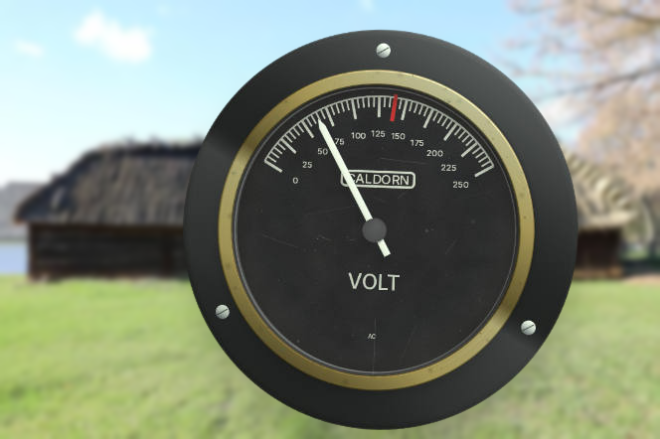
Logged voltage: {"value": 65, "unit": "V"}
